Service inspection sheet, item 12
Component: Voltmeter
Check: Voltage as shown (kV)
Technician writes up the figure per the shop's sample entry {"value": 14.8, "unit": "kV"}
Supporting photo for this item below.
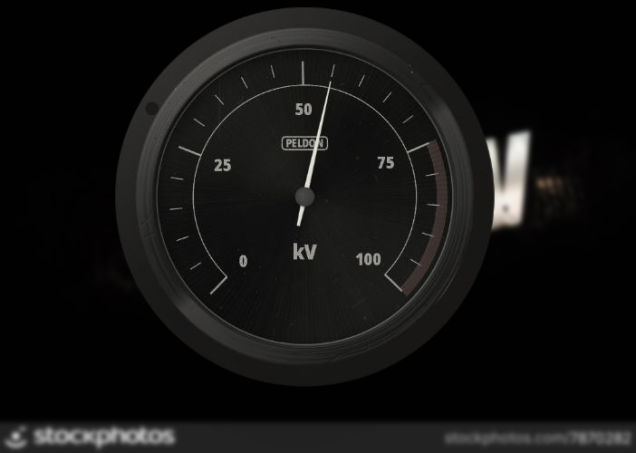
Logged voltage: {"value": 55, "unit": "kV"}
